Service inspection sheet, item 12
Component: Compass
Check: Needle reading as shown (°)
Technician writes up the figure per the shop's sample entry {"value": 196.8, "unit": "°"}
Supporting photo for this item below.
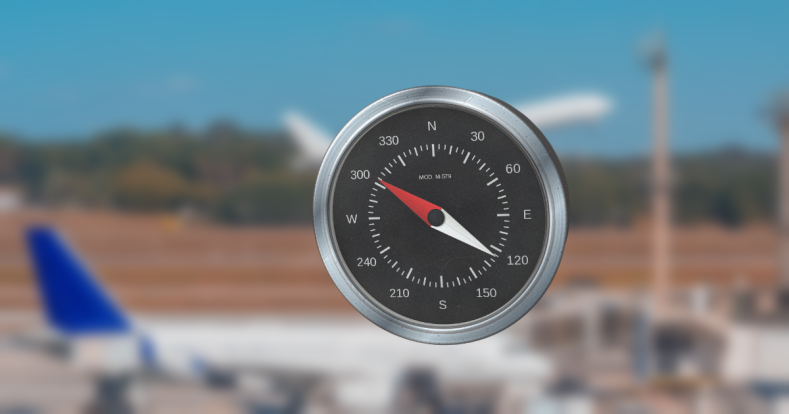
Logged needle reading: {"value": 305, "unit": "°"}
